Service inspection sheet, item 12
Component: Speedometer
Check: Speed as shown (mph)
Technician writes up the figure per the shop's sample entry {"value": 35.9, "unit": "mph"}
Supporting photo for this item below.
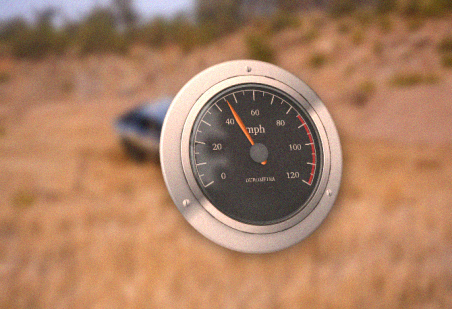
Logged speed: {"value": 45, "unit": "mph"}
